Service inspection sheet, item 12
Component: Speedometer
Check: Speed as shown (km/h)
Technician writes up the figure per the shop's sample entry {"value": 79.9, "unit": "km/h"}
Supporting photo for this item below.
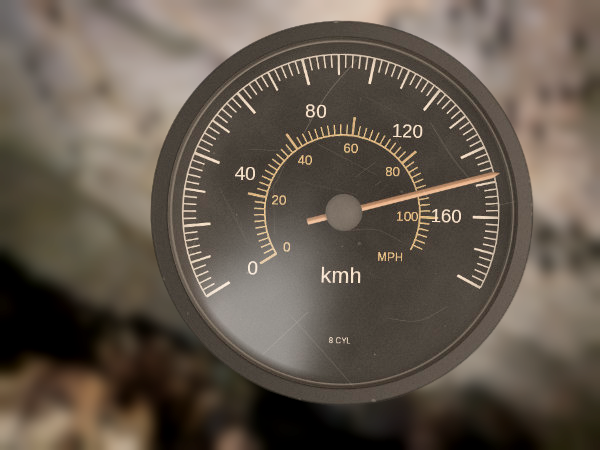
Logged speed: {"value": 148, "unit": "km/h"}
